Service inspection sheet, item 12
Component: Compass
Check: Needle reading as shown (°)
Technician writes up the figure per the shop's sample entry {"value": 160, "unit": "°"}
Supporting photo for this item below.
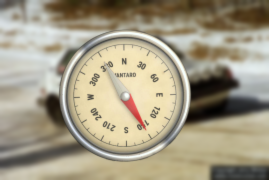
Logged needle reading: {"value": 150, "unit": "°"}
